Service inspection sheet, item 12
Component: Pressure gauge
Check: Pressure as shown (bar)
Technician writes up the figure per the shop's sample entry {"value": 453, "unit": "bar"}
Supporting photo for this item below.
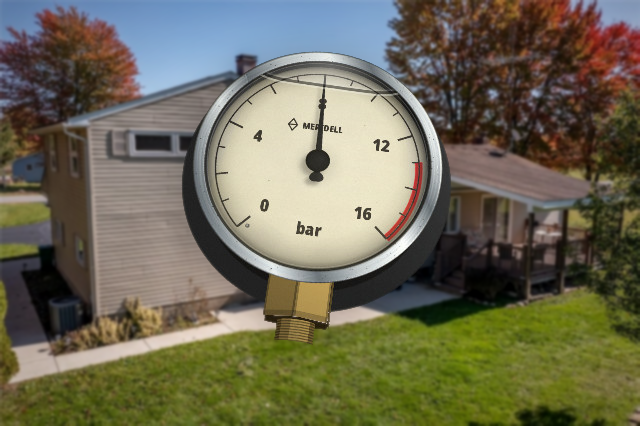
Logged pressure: {"value": 8, "unit": "bar"}
